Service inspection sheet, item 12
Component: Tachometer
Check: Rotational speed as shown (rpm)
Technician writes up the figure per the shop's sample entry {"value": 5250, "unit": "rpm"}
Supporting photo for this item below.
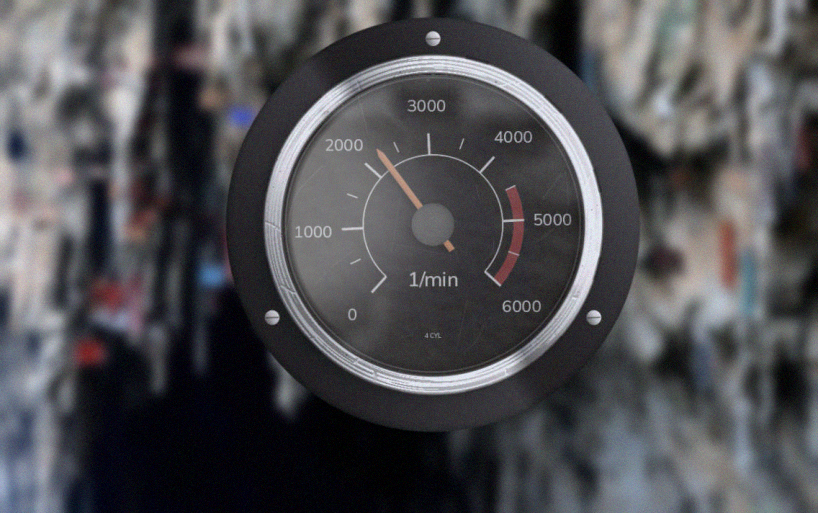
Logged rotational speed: {"value": 2250, "unit": "rpm"}
